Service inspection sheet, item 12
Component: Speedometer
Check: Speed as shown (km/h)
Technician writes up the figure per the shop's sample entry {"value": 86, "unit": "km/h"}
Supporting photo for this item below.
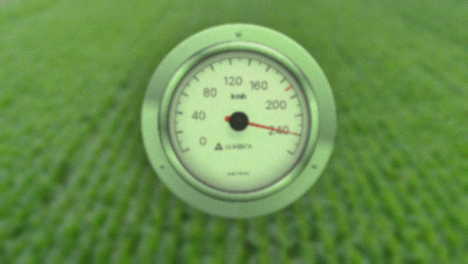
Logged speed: {"value": 240, "unit": "km/h"}
